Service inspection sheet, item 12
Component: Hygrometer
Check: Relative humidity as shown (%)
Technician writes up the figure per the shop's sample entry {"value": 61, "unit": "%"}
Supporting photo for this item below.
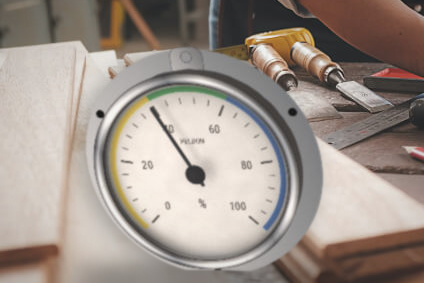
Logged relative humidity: {"value": 40, "unit": "%"}
